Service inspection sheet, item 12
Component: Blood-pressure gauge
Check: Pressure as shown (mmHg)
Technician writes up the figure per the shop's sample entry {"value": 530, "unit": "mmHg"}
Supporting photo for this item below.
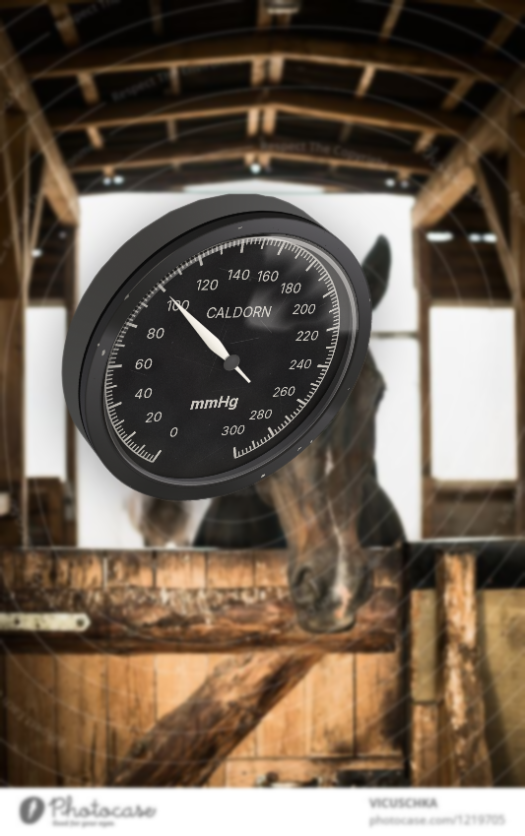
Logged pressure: {"value": 100, "unit": "mmHg"}
